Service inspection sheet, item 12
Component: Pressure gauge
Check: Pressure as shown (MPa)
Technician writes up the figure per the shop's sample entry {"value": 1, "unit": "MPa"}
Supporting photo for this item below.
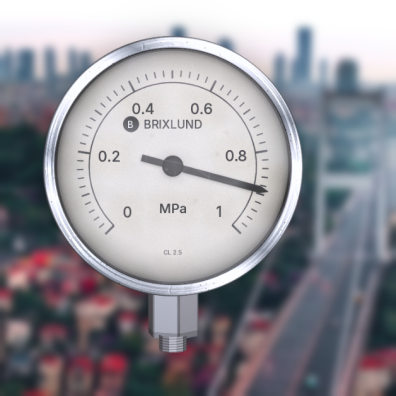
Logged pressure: {"value": 0.89, "unit": "MPa"}
